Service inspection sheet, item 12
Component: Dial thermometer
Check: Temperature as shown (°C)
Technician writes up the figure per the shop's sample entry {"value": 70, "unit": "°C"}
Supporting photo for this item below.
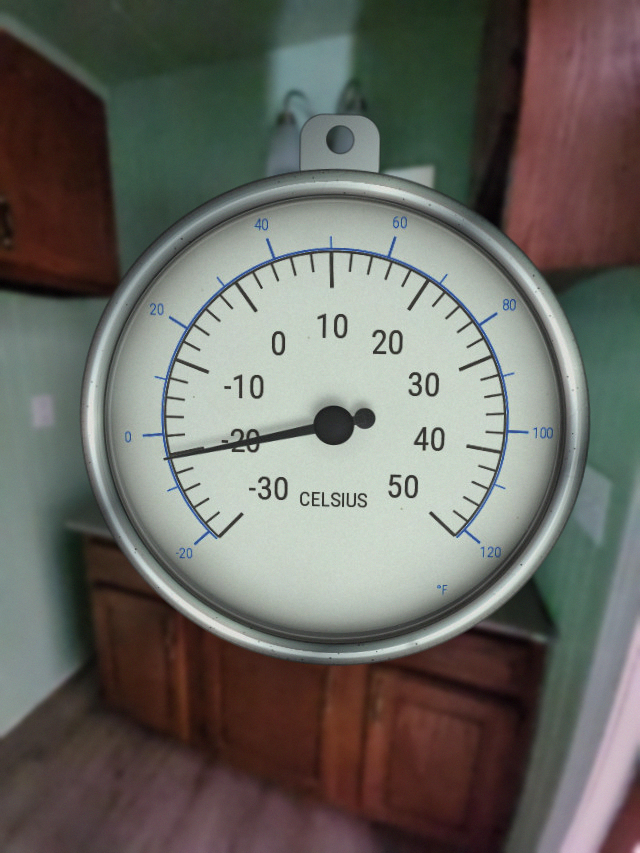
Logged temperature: {"value": -20, "unit": "°C"}
